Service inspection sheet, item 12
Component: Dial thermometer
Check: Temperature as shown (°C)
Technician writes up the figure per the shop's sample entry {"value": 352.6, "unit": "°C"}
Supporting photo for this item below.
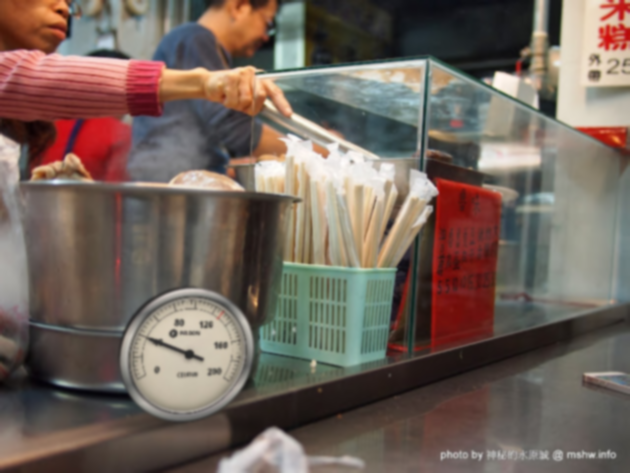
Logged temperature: {"value": 40, "unit": "°C"}
